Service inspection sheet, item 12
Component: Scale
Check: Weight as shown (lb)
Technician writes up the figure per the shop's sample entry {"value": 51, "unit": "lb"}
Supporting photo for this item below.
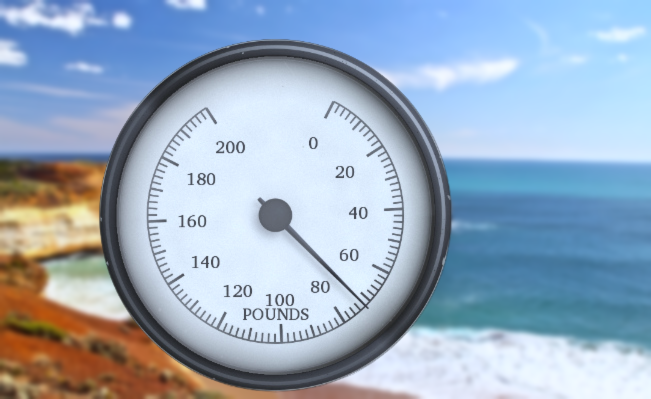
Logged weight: {"value": 72, "unit": "lb"}
